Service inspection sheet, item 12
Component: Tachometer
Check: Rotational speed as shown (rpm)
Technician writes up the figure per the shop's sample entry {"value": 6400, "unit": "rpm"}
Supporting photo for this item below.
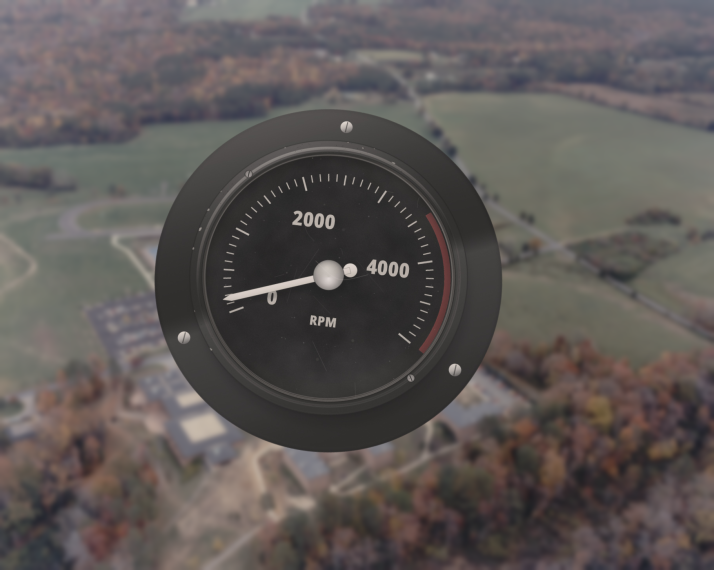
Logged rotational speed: {"value": 150, "unit": "rpm"}
